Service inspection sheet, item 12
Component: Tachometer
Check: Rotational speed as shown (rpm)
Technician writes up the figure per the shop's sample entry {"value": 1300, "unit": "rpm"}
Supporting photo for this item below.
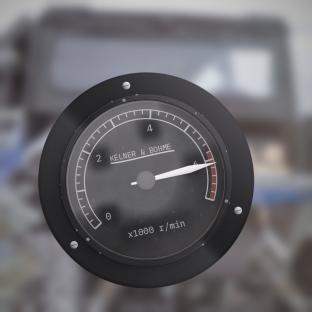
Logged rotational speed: {"value": 6100, "unit": "rpm"}
